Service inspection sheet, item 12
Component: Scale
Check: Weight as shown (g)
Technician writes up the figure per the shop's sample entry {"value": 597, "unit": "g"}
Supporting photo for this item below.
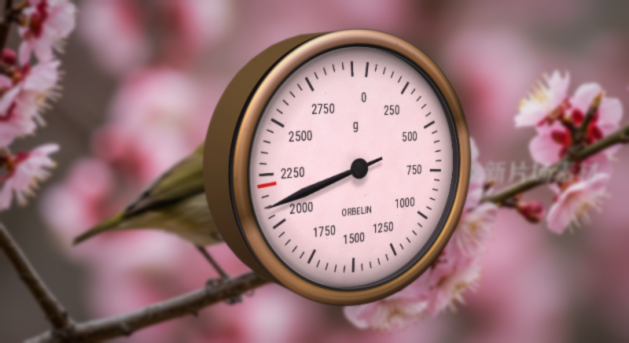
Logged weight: {"value": 2100, "unit": "g"}
